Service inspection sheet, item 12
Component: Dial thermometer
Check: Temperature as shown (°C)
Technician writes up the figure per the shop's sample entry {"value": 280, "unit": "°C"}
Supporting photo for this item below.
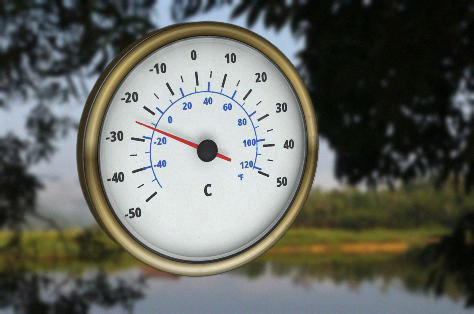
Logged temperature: {"value": -25, "unit": "°C"}
